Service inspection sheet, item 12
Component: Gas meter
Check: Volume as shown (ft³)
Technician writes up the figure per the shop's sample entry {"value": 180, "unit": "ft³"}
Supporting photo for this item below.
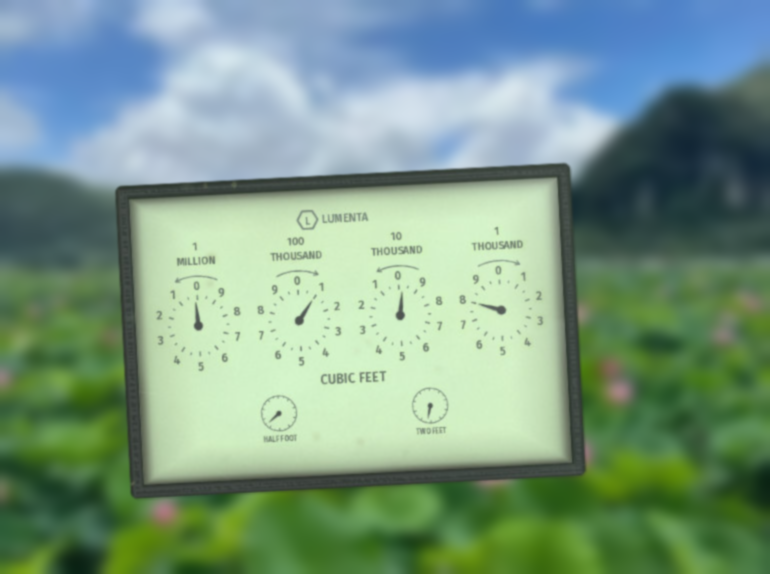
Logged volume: {"value": 9800, "unit": "ft³"}
